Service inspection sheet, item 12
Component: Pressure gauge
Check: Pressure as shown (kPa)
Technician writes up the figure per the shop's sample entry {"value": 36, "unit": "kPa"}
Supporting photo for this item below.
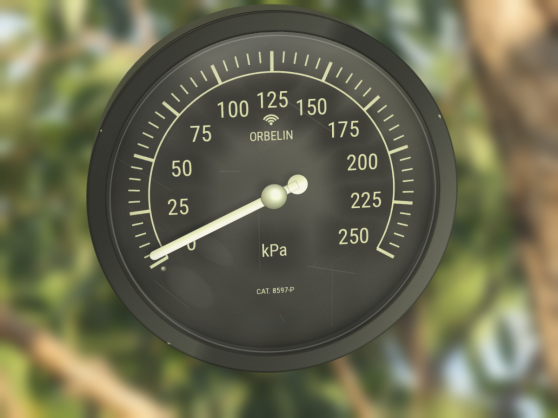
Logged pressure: {"value": 5, "unit": "kPa"}
